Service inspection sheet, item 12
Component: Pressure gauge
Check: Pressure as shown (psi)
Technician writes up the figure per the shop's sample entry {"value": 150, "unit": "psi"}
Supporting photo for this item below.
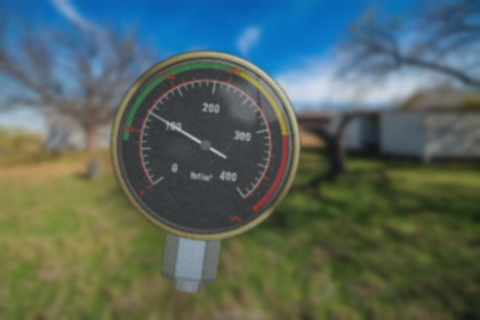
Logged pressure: {"value": 100, "unit": "psi"}
